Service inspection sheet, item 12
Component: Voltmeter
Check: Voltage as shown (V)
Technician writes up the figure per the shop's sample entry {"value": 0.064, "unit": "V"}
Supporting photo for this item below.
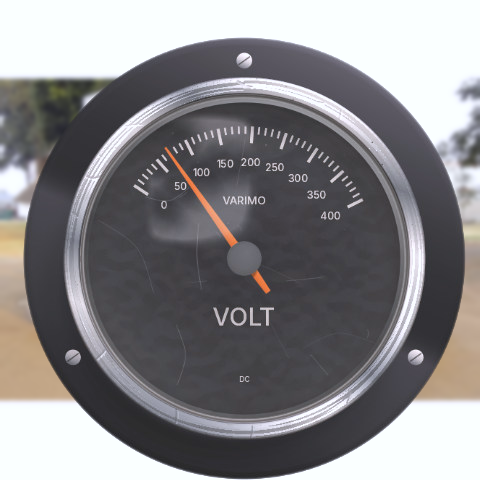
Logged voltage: {"value": 70, "unit": "V"}
